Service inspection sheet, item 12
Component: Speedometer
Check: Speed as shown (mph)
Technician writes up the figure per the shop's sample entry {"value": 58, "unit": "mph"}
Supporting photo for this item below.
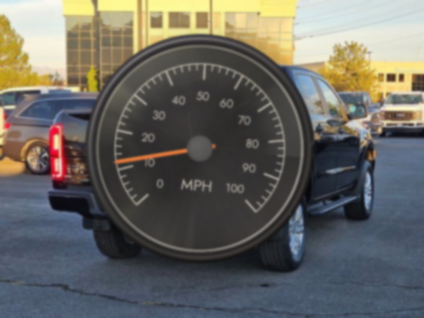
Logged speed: {"value": 12, "unit": "mph"}
